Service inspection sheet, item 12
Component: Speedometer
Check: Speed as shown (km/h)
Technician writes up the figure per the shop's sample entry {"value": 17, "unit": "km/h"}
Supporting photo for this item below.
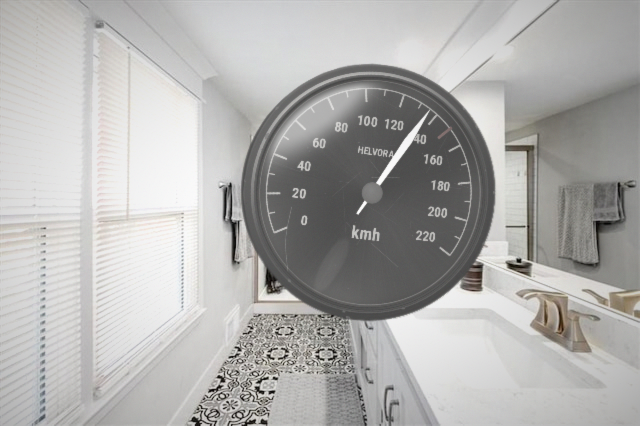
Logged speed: {"value": 135, "unit": "km/h"}
